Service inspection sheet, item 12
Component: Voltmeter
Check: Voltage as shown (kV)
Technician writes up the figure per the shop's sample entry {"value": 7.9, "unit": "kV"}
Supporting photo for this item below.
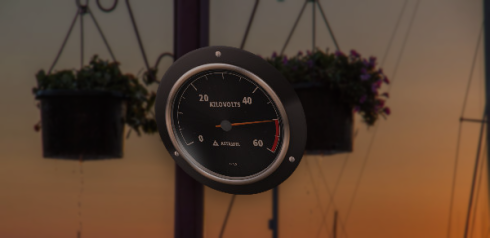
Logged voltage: {"value": 50, "unit": "kV"}
